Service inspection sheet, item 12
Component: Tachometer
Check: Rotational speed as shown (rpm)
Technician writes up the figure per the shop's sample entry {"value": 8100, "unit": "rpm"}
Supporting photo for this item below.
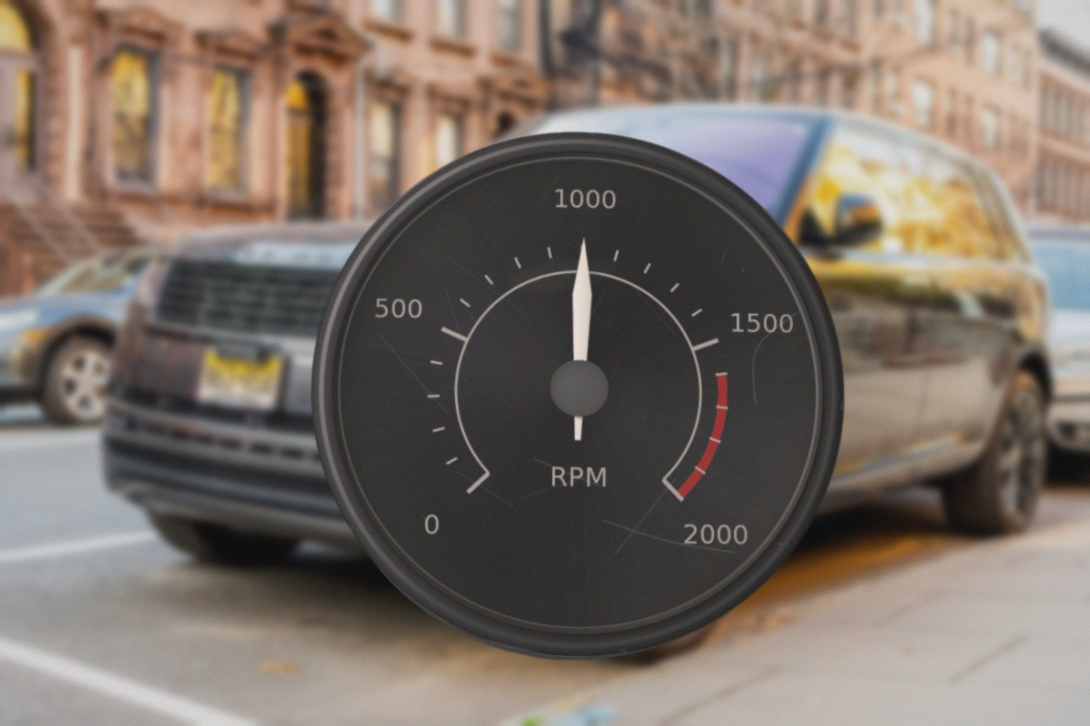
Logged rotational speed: {"value": 1000, "unit": "rpm"}
